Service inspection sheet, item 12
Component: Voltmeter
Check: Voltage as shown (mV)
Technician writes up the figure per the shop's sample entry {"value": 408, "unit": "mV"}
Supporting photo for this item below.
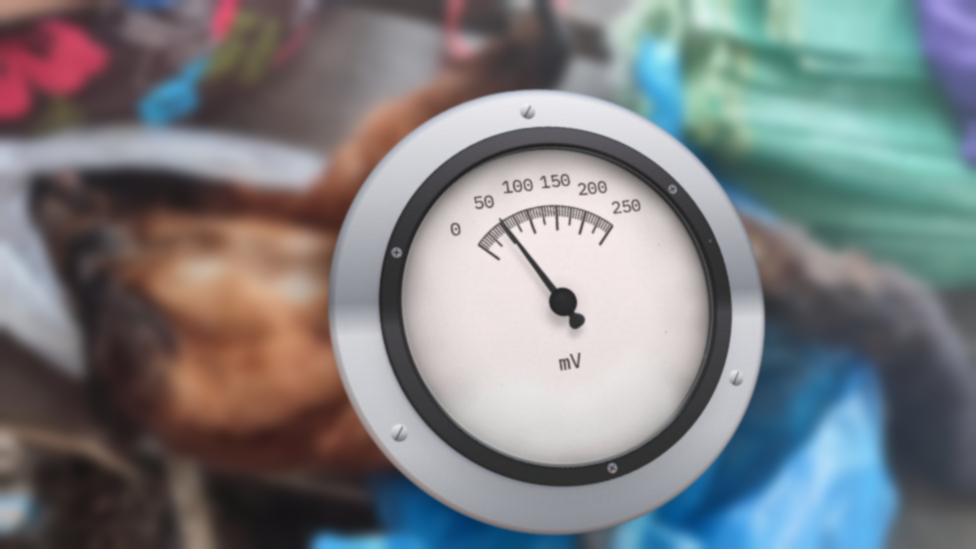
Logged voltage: {"value": 50, "unit": "mV"}
